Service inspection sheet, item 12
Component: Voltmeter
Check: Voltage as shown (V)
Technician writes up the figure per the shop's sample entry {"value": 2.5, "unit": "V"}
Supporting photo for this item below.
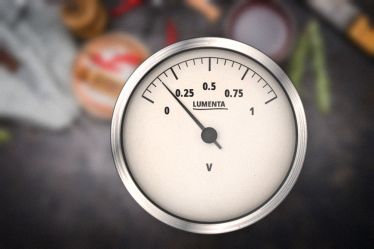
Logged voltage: {"value": 0.15, "unit": "V"}
